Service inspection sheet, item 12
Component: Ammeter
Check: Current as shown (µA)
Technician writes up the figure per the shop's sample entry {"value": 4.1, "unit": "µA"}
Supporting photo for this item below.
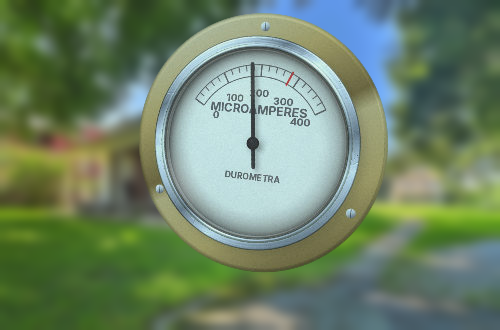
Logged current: {"value": 180, "unit": "µA"}
